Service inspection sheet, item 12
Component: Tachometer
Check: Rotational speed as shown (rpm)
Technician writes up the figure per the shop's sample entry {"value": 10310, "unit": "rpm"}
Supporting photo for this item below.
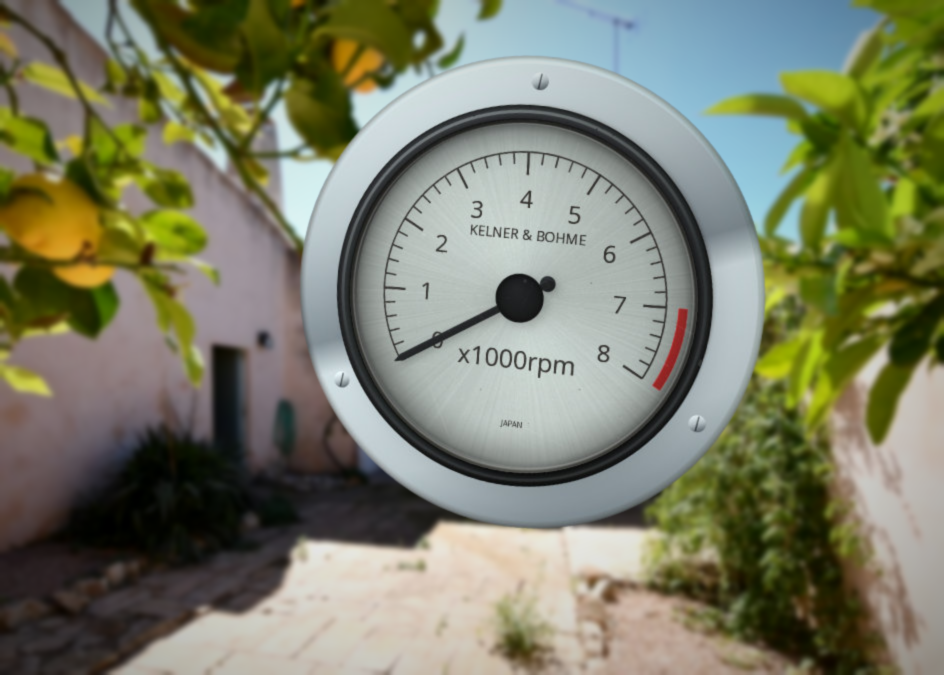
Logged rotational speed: {"value": 0, "unit": "rpm"}
